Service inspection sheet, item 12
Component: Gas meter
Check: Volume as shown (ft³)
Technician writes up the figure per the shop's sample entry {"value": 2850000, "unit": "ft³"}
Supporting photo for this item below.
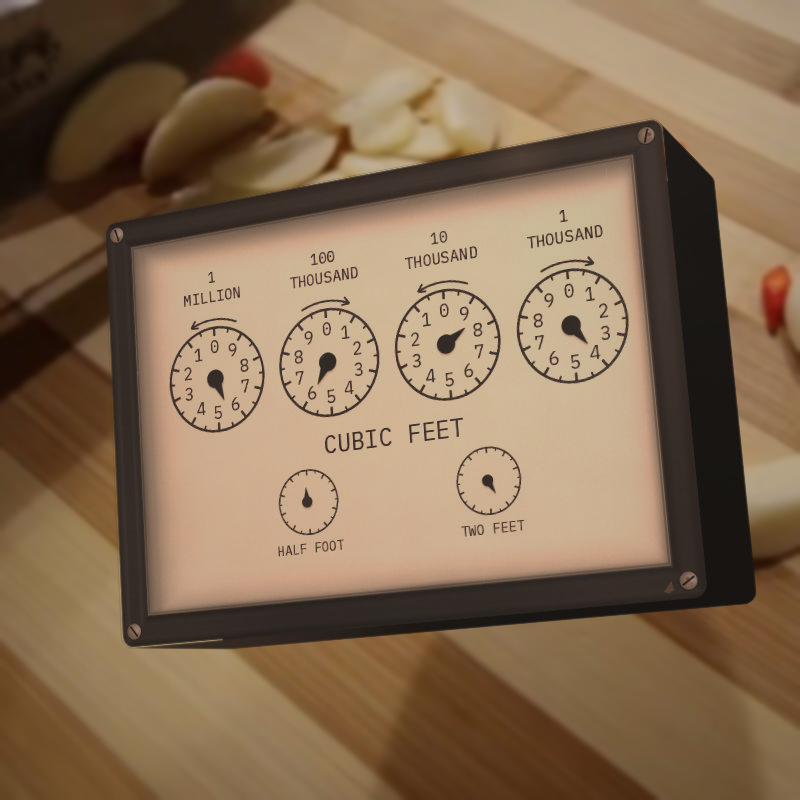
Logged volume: {"value": 558400, "unit": "ft³"}
